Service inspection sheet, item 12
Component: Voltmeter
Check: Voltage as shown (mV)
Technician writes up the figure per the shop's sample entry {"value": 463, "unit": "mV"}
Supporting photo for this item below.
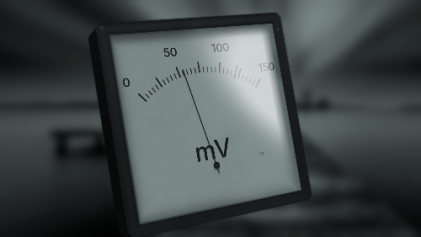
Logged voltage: {"value": 55, "unit": "mV"}
